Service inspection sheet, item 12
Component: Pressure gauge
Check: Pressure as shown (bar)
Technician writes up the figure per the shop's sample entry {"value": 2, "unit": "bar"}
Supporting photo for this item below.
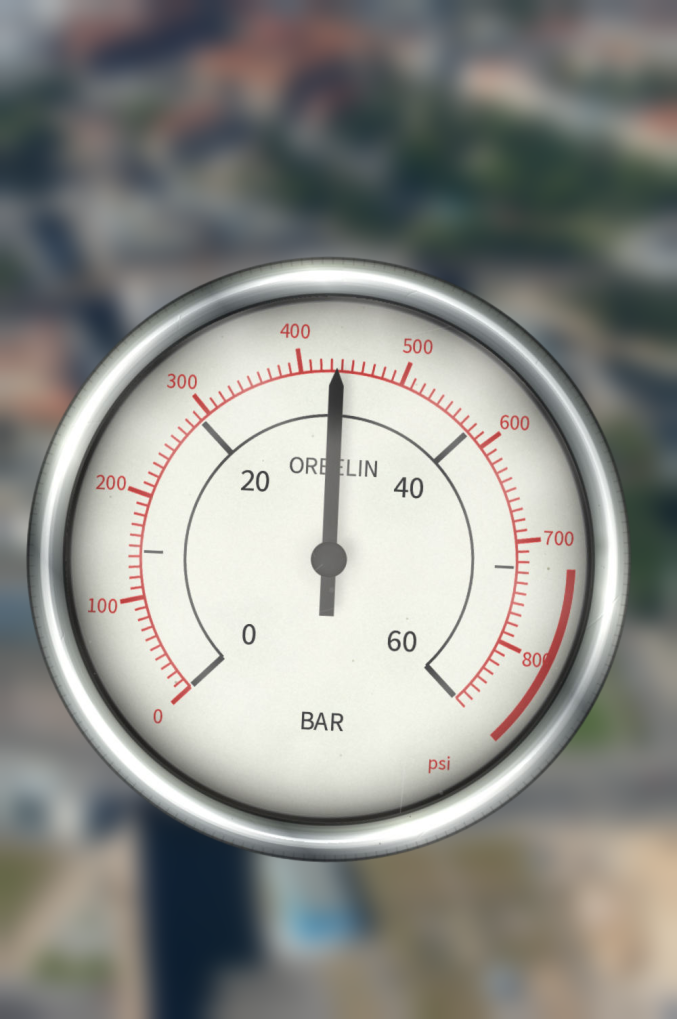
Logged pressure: {"value": 30, "unit": "bar"}
